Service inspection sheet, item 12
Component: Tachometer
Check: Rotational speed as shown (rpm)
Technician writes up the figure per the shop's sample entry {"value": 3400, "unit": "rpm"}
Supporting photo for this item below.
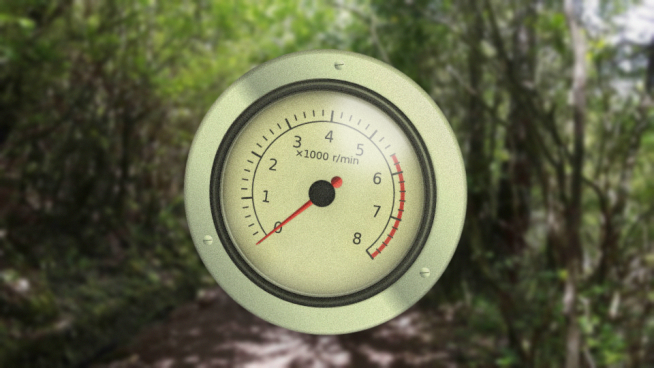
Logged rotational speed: {"value": 0, "unit": "rpm"}
